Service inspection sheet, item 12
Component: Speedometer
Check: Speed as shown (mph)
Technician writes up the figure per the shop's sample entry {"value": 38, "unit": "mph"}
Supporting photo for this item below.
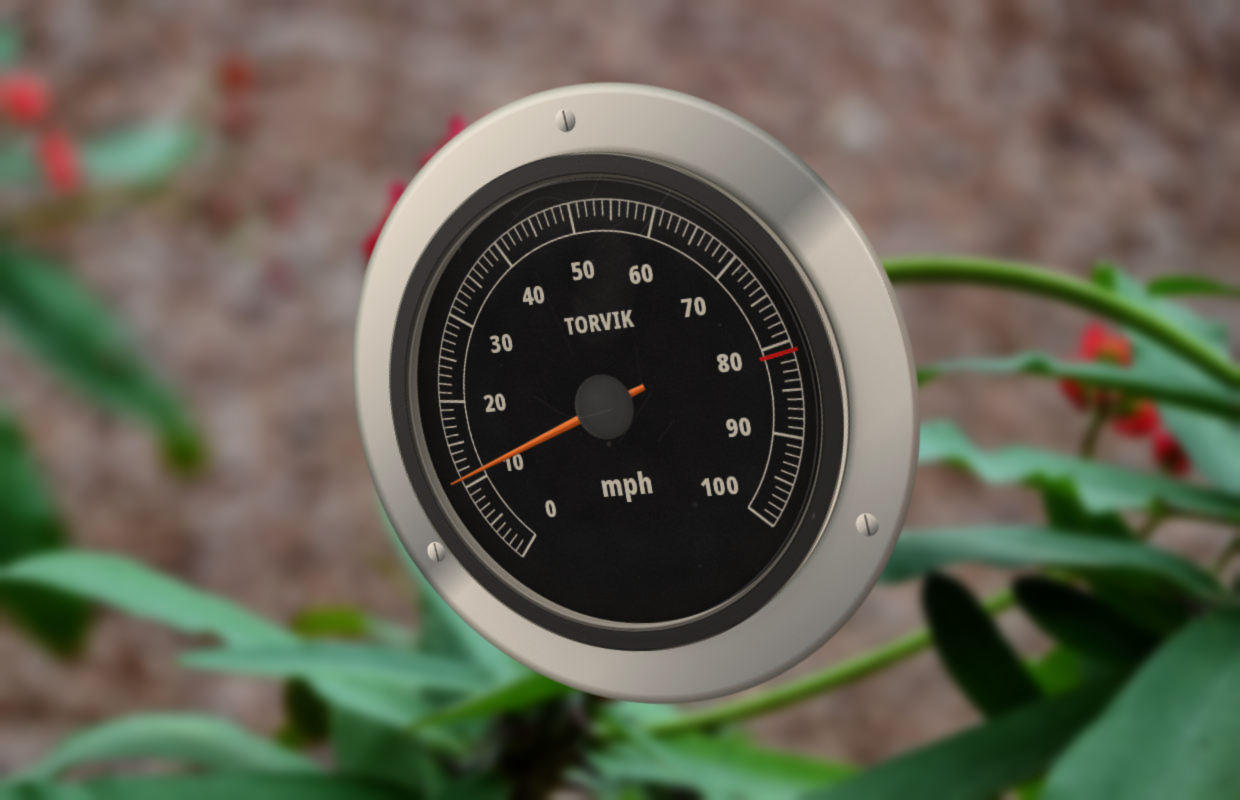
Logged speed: {"value": 11, "unit": "mph"}
